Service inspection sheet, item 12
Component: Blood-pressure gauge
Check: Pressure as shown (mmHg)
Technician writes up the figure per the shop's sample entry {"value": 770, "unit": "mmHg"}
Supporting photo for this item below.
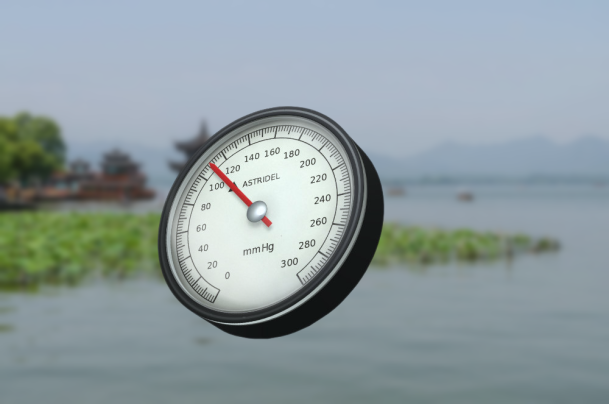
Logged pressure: {"value": 110, "unit": "mmHg"}
